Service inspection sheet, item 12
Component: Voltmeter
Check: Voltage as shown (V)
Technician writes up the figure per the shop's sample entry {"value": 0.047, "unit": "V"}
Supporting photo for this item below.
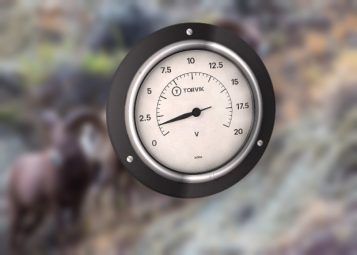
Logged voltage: {"value": 1.5, "unit": "V"}
